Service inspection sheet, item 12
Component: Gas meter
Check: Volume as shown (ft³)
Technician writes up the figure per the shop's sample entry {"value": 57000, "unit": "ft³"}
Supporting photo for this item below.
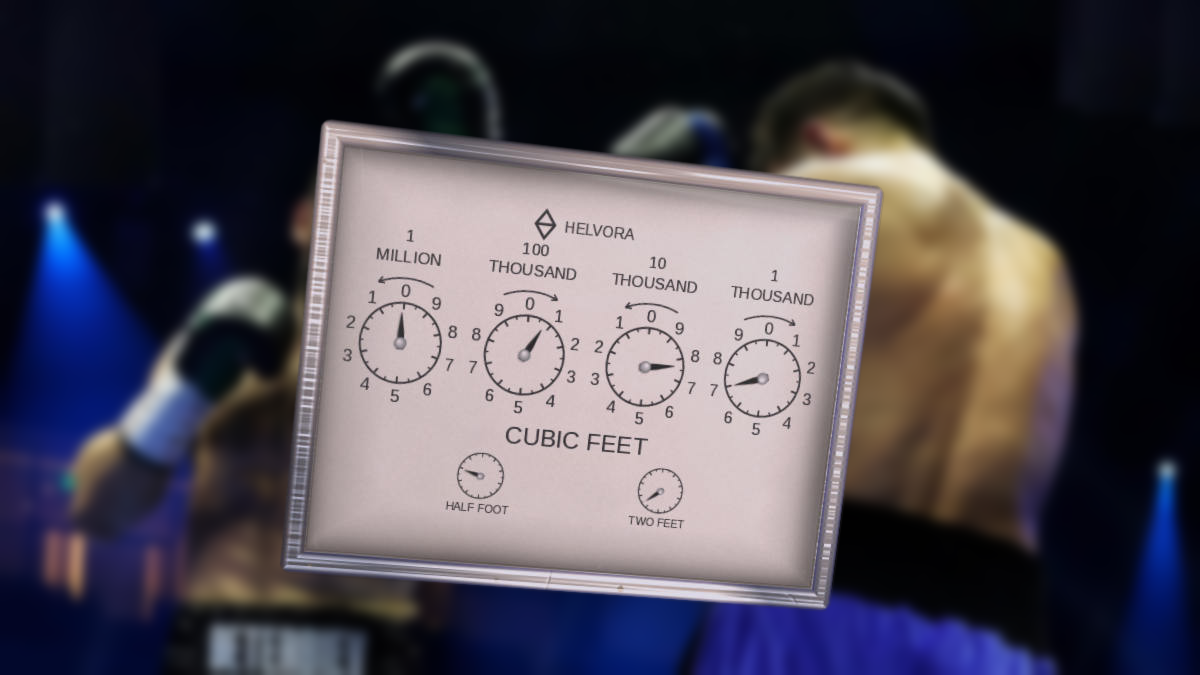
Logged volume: {"value": 7700, "unit": "ft³"}
